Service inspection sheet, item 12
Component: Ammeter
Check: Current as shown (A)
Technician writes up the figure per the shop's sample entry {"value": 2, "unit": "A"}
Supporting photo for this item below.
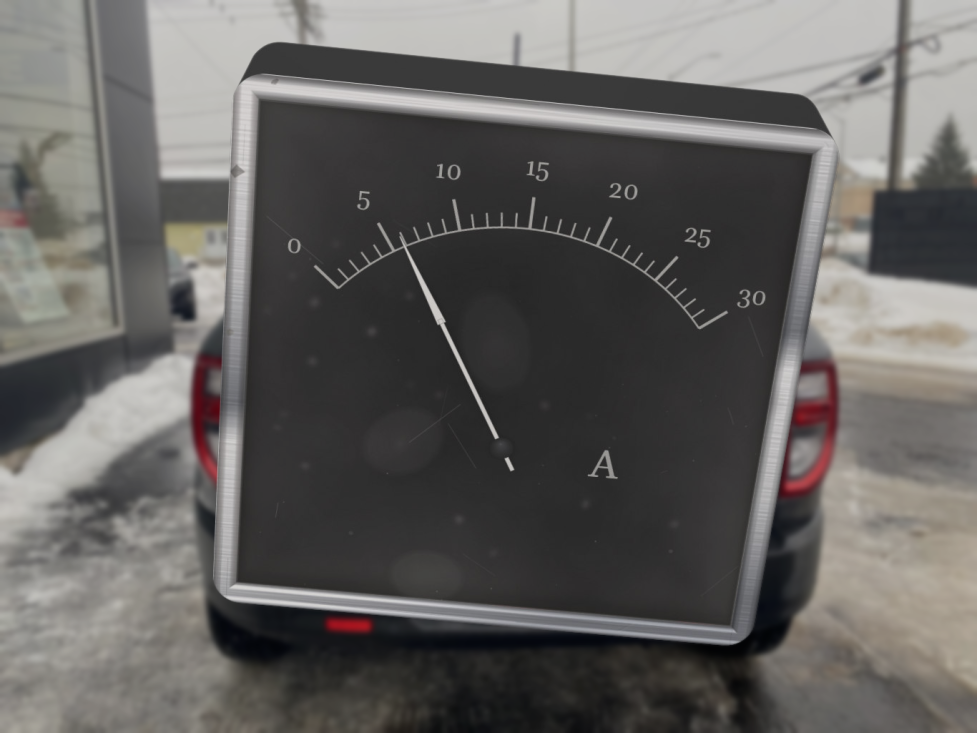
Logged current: {"value": 6, "unit": "A"}
